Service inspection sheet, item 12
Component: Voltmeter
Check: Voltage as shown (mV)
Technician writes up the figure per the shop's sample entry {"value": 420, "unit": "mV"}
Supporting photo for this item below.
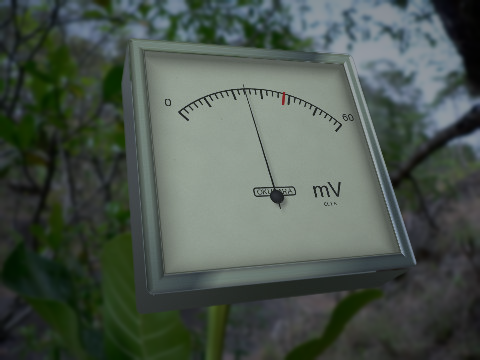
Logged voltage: {"value": 24, "unit": "mV"}
